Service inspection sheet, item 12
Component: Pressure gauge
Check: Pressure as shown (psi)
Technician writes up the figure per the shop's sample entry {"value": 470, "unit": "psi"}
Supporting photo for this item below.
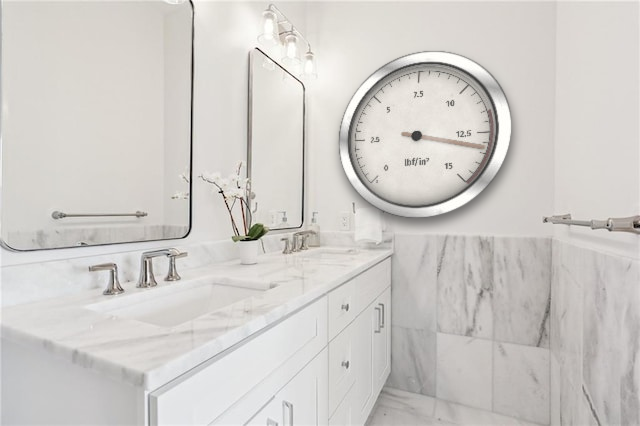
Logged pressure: {"value": 13.25, "unit": "psi"}
